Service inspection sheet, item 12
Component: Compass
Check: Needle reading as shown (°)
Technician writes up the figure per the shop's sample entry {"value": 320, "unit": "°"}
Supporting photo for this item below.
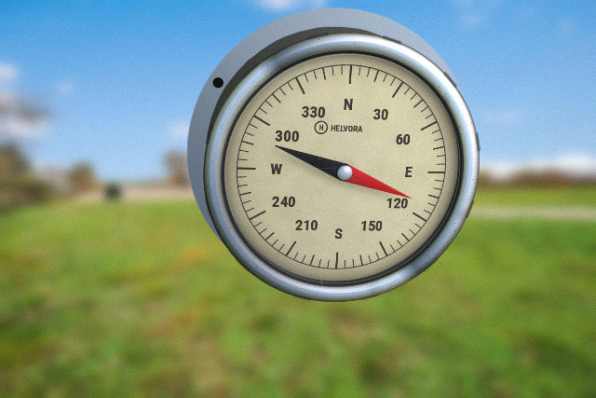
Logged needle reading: {"value": 110, "unit": "°"}
